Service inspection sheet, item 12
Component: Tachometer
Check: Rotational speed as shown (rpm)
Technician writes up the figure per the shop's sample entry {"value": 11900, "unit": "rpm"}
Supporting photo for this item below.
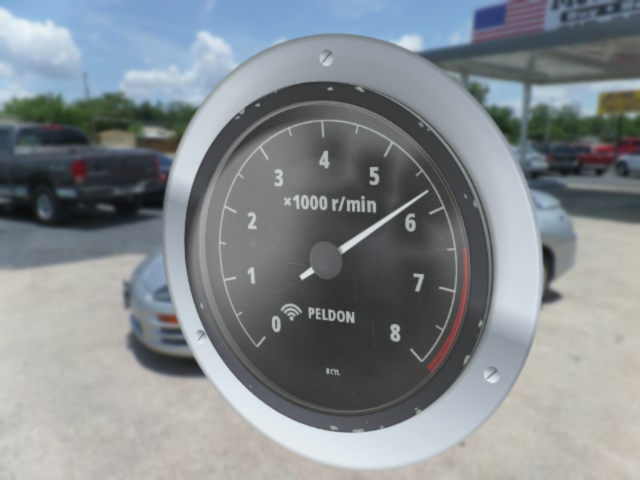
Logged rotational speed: {"value": 5750, "unit": "rpm"}
